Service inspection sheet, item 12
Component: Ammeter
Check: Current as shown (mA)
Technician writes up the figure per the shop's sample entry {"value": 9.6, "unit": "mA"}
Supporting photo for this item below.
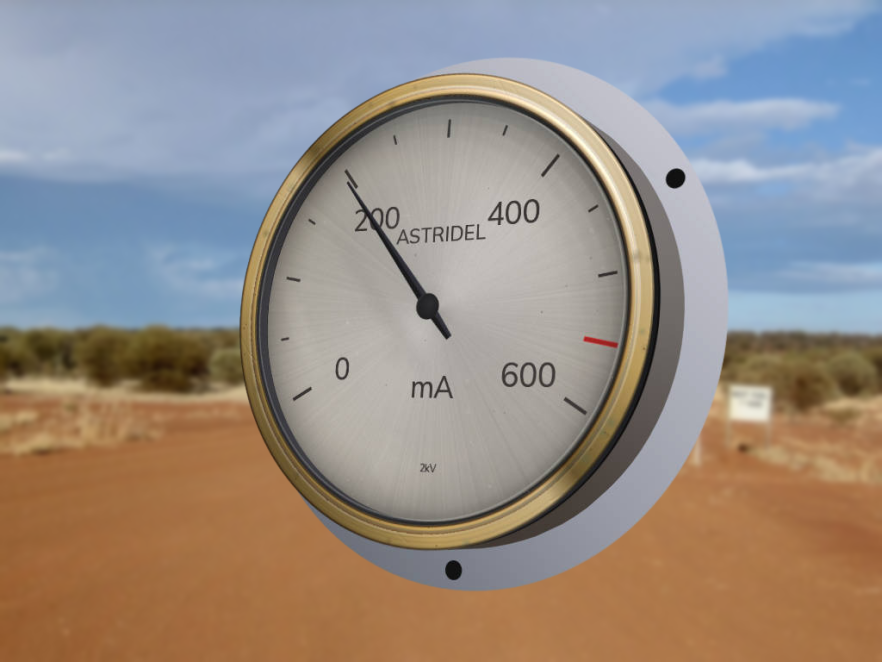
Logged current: {"value": 200, "unit": "mA"}
